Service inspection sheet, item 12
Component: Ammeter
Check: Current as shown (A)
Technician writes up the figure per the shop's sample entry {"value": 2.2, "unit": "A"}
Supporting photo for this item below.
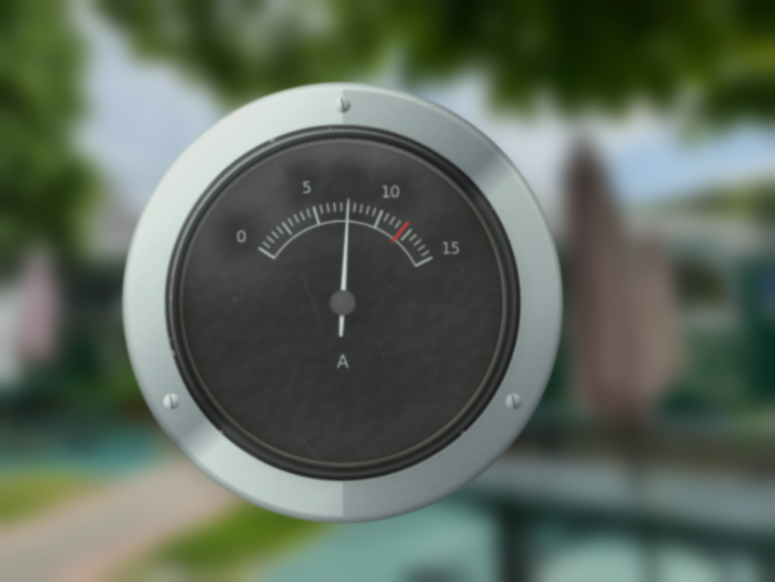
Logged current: {"value": 7.5, "unit": "A"}
